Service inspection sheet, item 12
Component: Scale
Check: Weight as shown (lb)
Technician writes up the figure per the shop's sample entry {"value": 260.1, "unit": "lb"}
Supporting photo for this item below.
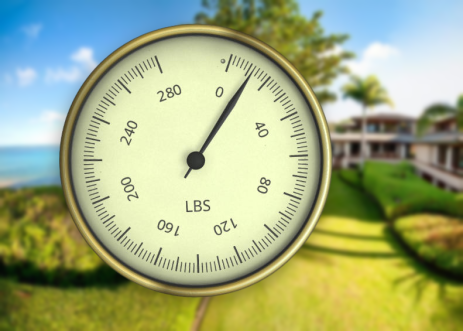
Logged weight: {"value": 12, "unit": "lb"}
